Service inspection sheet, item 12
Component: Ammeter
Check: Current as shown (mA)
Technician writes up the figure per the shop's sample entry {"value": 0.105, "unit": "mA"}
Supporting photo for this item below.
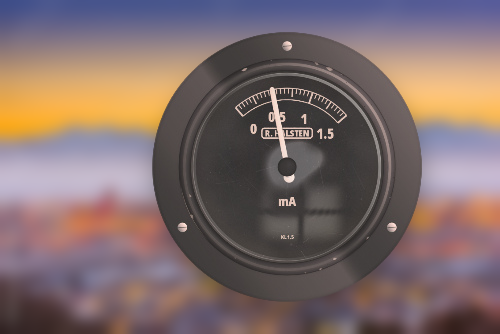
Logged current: {"value": 0.5, "unit": "mA"}
